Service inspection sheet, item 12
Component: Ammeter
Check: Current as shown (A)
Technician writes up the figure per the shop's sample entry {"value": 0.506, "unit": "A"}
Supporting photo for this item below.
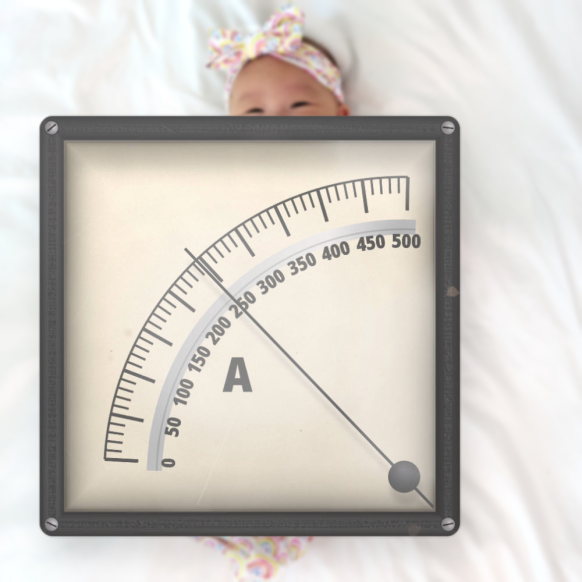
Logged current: {"value": 245, "unit": "A"}
